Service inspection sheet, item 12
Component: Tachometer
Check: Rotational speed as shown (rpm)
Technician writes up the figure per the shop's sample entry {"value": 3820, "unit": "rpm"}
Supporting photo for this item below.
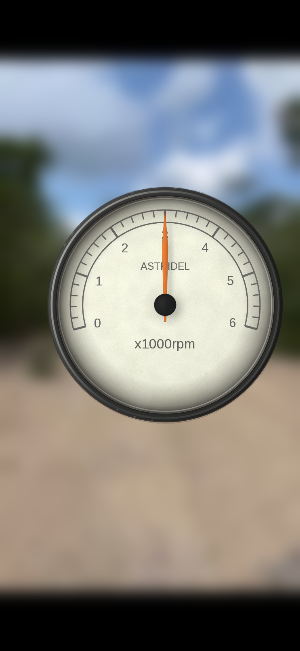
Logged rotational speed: {"value": 3000, "unit": "rpm"}
